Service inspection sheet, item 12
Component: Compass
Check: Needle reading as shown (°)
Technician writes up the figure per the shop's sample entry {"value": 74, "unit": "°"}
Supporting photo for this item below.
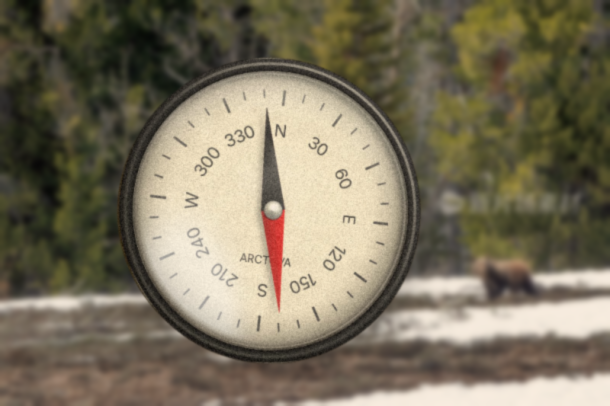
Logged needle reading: {"value": 170, "unit": "°"}
